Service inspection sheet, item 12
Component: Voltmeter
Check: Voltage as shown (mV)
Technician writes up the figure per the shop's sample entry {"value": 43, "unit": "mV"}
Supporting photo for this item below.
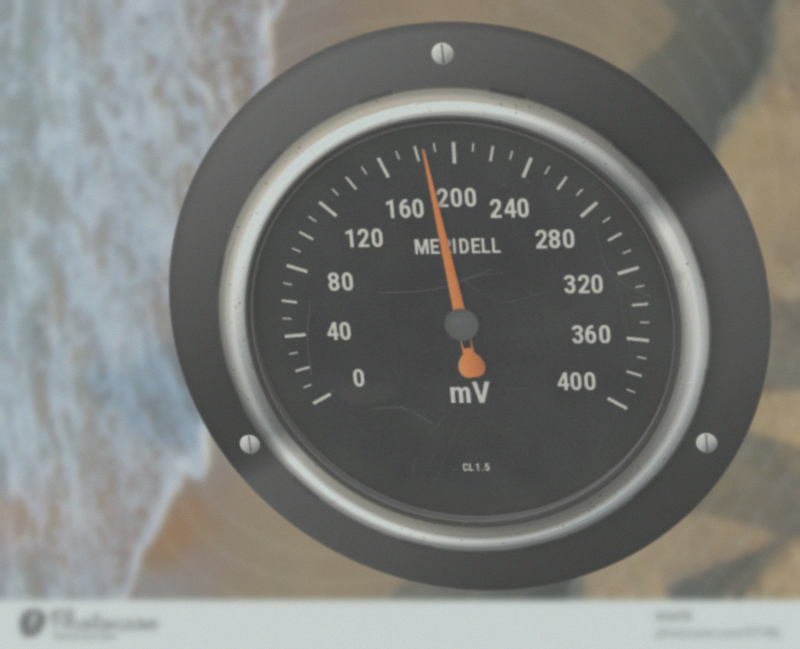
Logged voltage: {"value": 185, "unit": "mV"}
